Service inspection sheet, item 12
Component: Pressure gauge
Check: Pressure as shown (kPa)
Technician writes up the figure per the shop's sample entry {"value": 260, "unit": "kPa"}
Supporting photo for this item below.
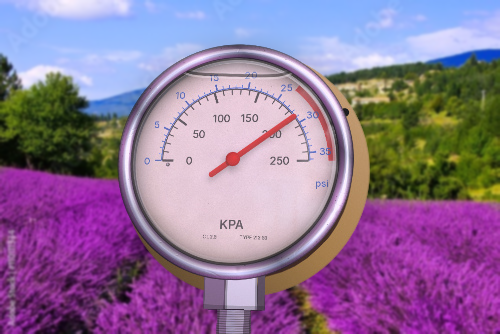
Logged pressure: {"value": 200, "unit": "kPa"}
